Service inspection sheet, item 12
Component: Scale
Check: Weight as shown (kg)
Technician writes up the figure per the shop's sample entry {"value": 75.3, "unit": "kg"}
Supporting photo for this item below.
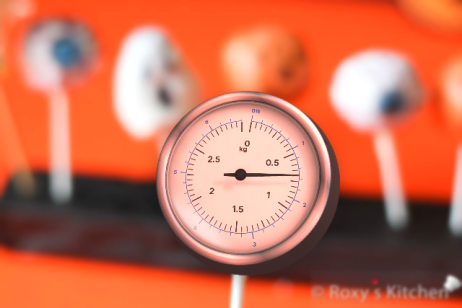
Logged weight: {"value": 0.7, "unit": "kg"}
